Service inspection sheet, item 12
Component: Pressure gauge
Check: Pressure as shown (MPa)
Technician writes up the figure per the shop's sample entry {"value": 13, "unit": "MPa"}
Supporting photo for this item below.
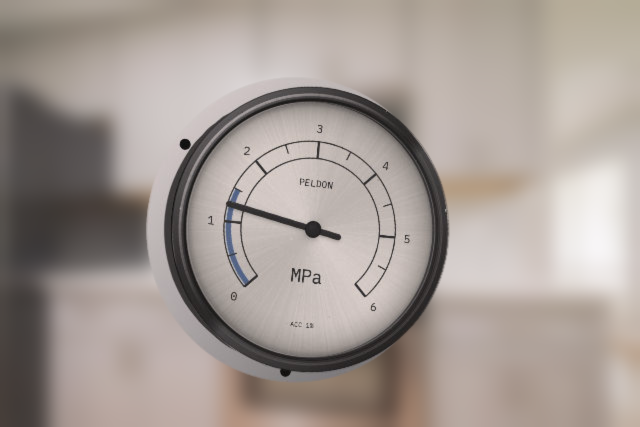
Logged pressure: {"value": 1.25, "unit": "MPa"}
